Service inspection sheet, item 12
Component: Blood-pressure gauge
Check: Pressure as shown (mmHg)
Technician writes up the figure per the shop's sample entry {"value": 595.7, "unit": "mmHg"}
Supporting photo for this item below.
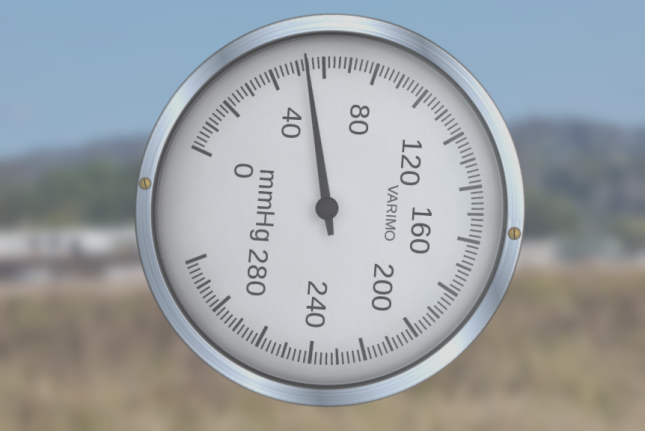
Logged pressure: {"value": 54, "unit": "mmHg"}
